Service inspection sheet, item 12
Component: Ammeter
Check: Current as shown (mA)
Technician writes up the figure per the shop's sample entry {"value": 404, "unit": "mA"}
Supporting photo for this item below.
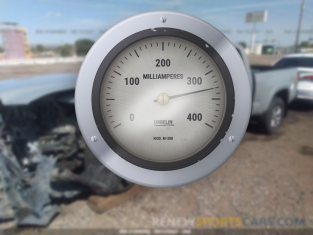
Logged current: {"value": 330, "unit": "mA"}
